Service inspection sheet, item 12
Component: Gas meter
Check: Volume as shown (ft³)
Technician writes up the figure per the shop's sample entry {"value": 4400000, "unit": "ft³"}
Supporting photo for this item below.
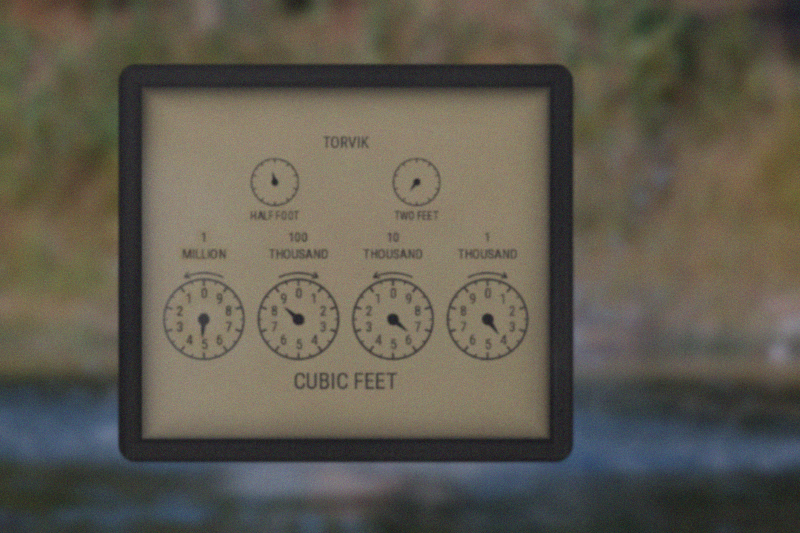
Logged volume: {"value": 486400, "unit": "ft³"}
